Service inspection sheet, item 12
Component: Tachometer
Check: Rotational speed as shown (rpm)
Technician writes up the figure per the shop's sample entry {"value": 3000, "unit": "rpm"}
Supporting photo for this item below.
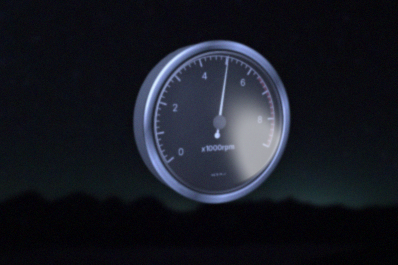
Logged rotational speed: {"value": 5000, "unit": "rpm"}
